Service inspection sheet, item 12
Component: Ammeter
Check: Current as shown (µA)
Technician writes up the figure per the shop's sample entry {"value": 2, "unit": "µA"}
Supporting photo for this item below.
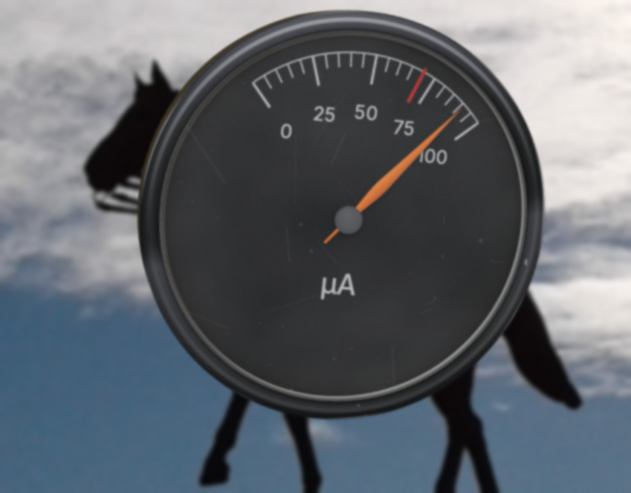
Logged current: {"value": 90, "unit": "µA"}
